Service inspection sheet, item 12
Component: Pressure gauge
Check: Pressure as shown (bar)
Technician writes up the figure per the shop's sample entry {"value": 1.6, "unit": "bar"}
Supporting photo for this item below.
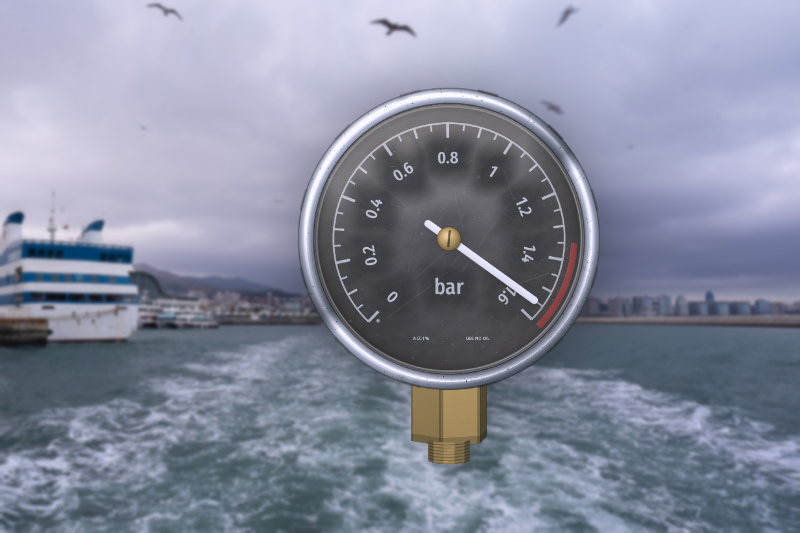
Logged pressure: {"value": 1.55, "unit": "bar"}
